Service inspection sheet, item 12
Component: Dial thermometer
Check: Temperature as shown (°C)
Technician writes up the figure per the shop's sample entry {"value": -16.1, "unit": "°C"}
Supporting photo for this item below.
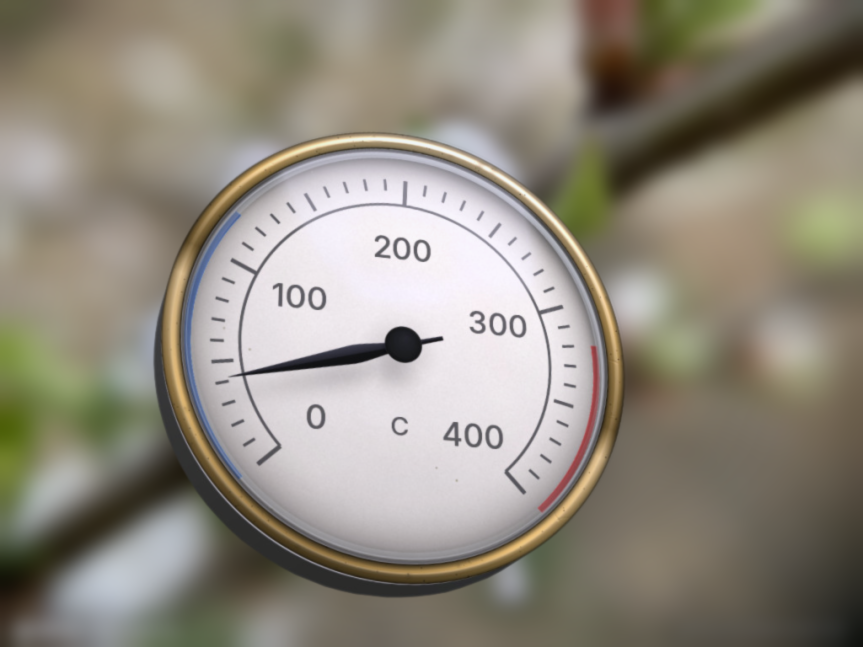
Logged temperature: {"value": 40, "unit": "°C"}
